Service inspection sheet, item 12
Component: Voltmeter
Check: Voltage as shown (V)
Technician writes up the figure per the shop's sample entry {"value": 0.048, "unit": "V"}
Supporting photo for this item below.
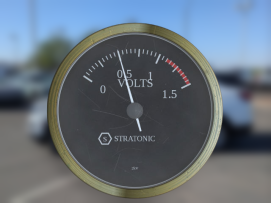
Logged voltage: {"value": 0.5, "unit": "V"}
